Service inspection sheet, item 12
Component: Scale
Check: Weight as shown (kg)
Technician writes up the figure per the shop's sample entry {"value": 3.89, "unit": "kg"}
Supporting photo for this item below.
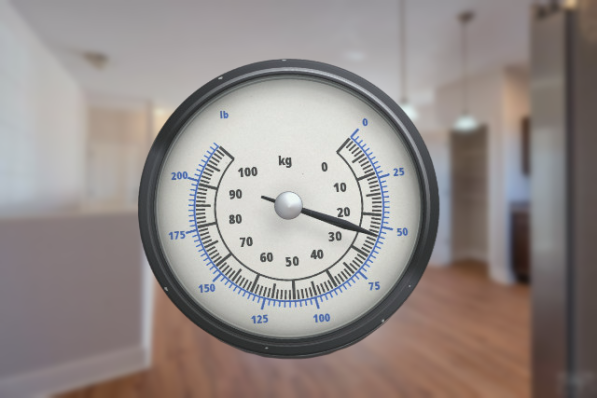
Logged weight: {"value": 25, "unit": "kg"}
